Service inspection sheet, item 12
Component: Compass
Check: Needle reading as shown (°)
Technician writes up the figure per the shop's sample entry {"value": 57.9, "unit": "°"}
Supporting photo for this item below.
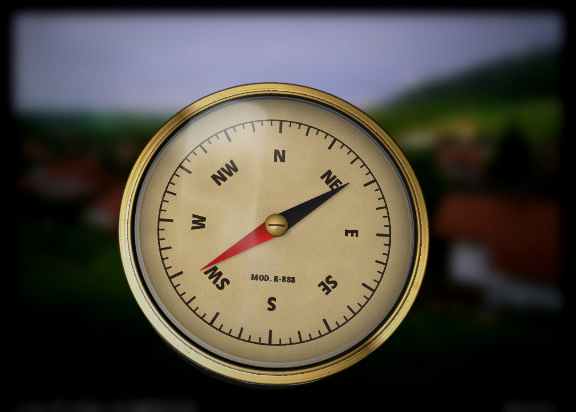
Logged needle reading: {"value": 235, "unit": "°"}
